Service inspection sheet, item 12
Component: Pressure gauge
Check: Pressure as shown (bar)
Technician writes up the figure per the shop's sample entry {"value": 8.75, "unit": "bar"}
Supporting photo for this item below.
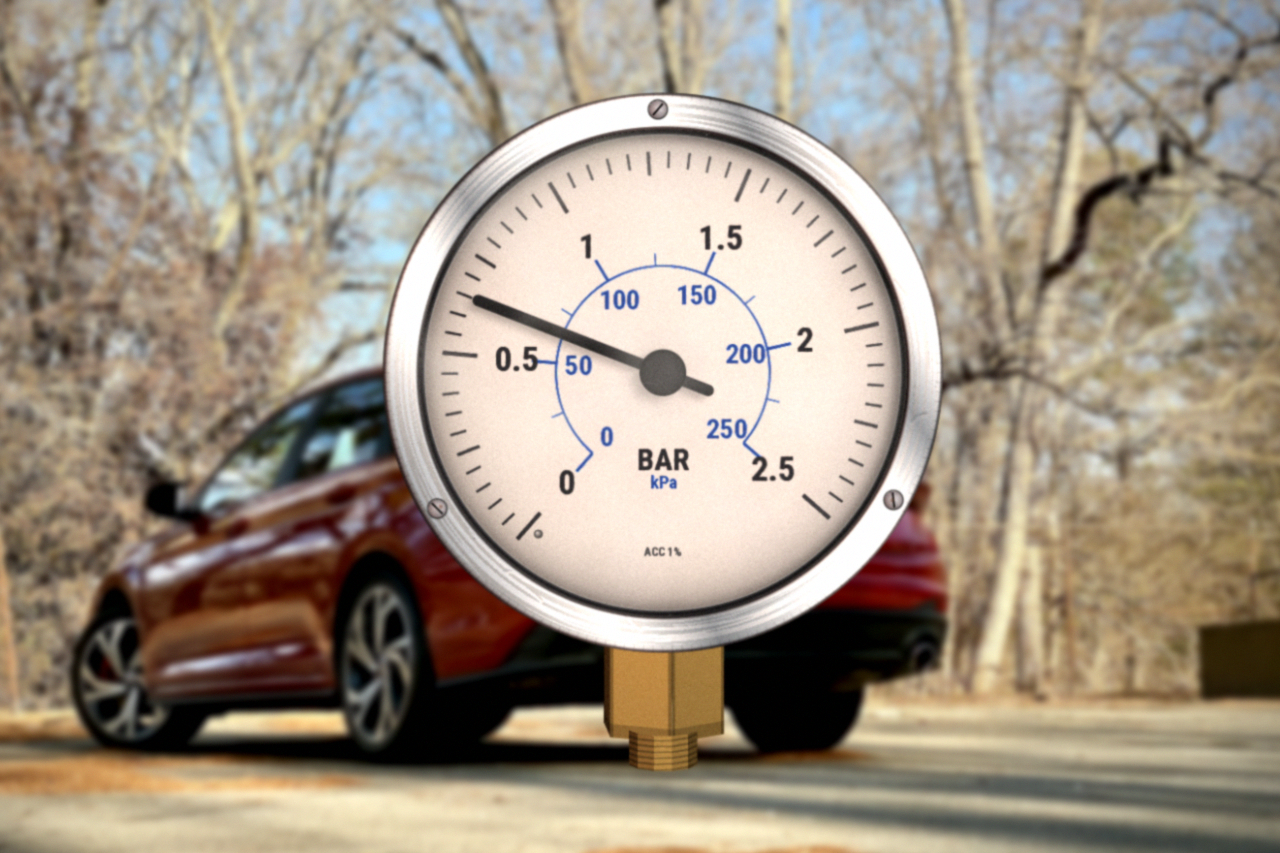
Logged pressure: {"value": 0.65, "unit": "bar"}
